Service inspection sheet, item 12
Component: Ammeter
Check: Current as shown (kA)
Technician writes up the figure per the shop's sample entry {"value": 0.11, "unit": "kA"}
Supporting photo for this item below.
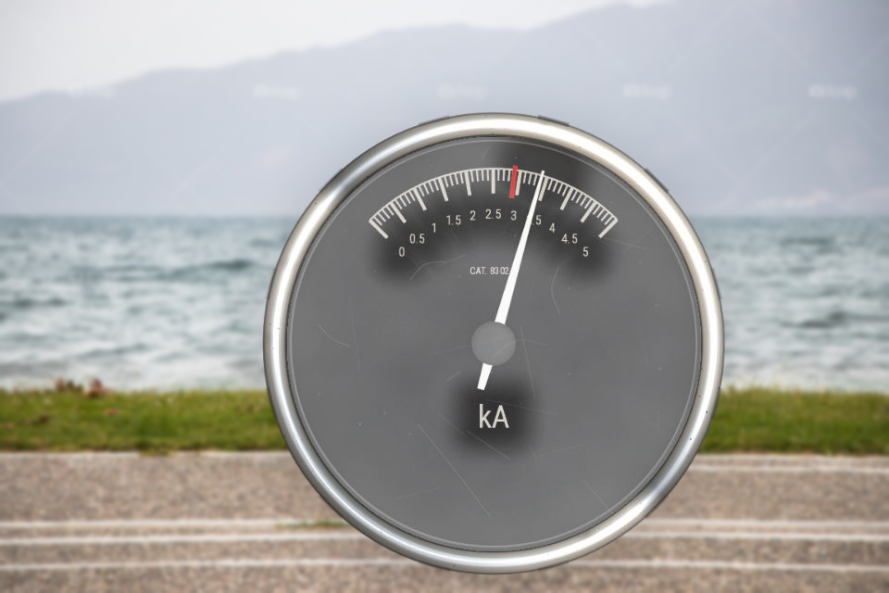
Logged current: {"value": 3.4, "unit": "kA"}
